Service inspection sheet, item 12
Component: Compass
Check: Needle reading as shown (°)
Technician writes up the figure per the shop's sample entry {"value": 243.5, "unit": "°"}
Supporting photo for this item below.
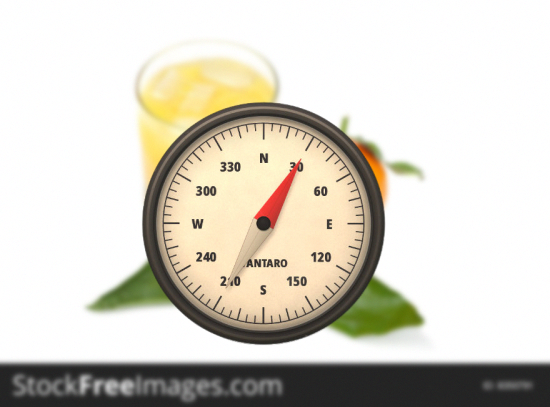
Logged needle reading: {"value": 30, "unit": "°"}
